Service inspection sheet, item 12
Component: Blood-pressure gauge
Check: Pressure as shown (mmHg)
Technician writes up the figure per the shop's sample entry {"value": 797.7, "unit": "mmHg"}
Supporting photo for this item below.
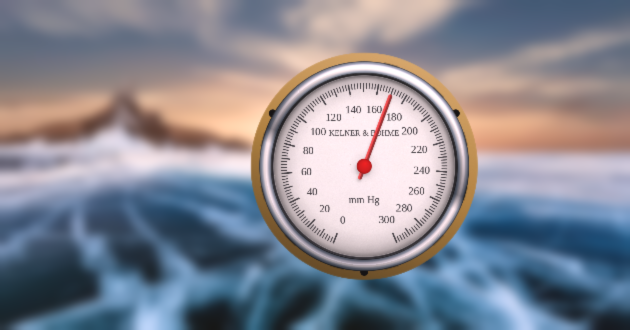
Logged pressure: {"value": 170, "unit": "mmHg"}
